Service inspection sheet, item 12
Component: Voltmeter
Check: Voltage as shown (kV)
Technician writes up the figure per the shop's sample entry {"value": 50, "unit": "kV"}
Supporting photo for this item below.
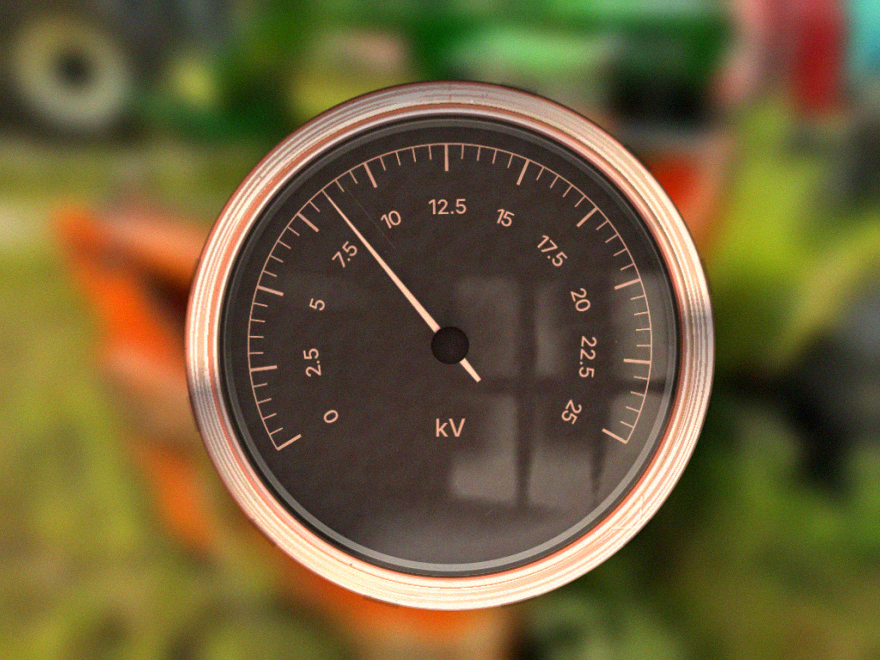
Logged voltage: {"value": 8.5, "unit": "kV"}
